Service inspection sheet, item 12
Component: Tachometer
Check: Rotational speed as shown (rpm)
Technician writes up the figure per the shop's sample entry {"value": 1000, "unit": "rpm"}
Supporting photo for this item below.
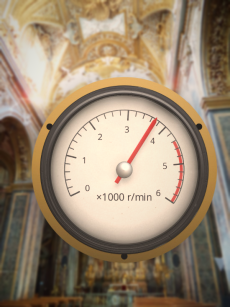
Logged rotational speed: {"value": 3700, "unit": "rpm"}
